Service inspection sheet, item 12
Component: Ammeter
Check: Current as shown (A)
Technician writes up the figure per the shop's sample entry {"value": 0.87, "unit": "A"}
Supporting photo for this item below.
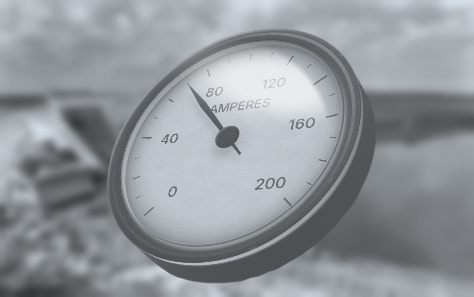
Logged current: {"value": 70, "unit": "A"}
